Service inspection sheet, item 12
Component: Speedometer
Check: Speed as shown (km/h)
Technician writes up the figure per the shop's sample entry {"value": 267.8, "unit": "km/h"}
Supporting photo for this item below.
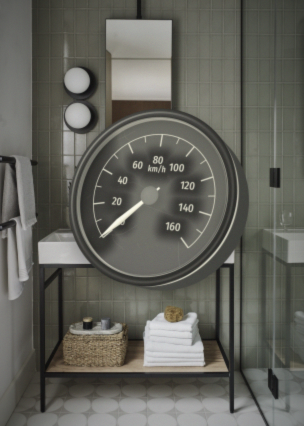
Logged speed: {"value": 0, "unit": "km/h"}
